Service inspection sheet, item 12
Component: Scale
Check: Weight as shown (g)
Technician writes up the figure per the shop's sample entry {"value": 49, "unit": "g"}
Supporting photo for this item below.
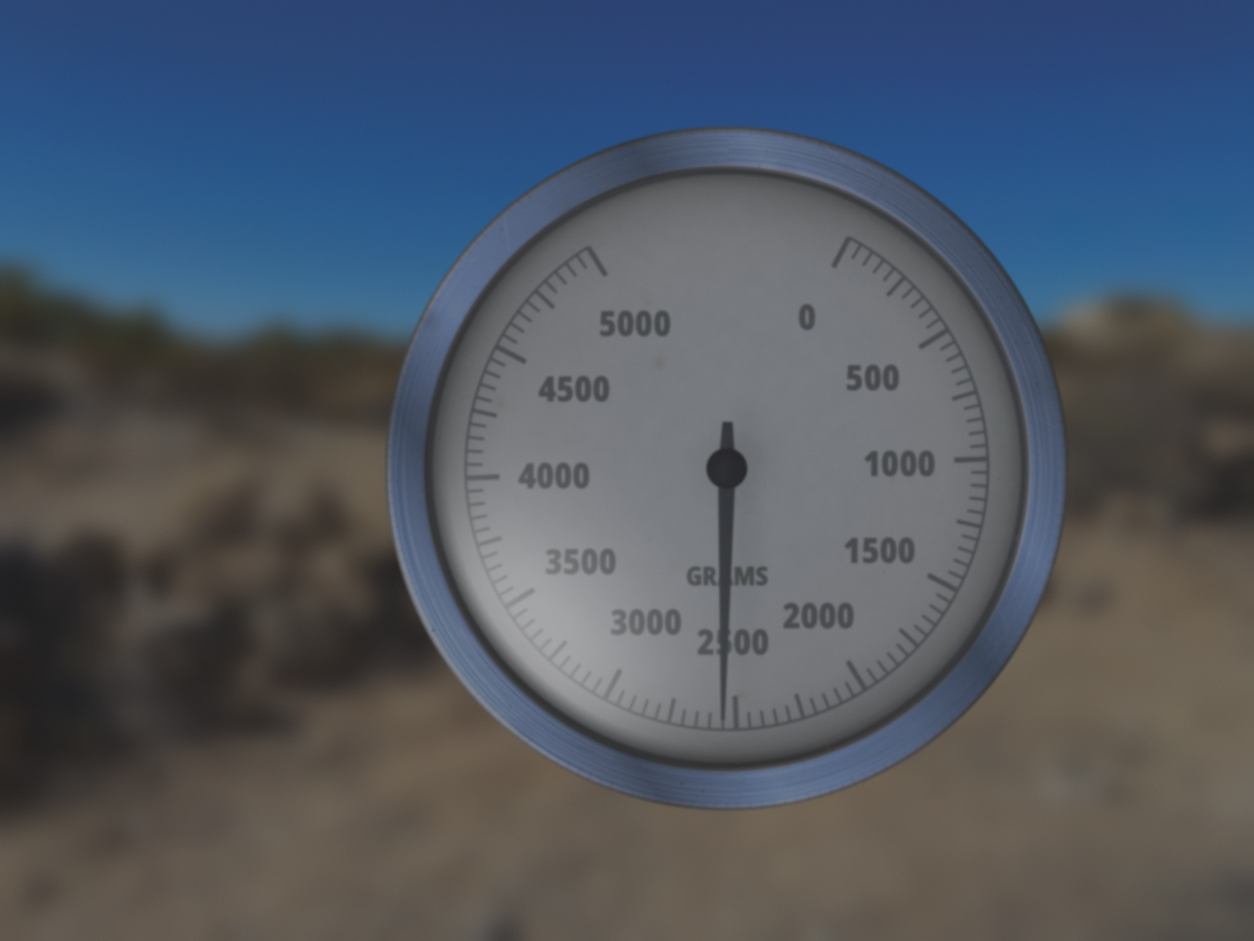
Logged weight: {"value": 2550, "unit": "g"}
